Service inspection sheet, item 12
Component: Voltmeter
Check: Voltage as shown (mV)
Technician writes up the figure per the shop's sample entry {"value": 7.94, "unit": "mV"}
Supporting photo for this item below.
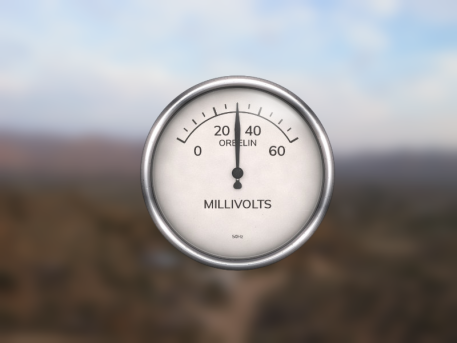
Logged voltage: {"value": 30, "unit": "mV"}
